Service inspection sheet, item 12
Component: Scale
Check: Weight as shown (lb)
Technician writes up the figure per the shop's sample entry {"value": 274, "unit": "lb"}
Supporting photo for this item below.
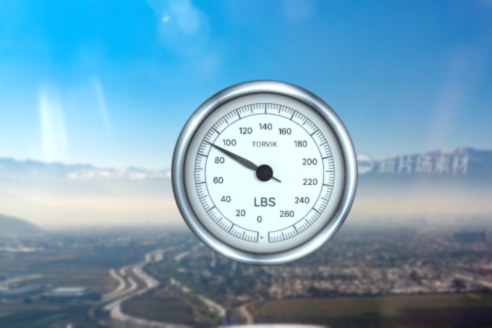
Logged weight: {"value": 90, "unit": "lb"}
